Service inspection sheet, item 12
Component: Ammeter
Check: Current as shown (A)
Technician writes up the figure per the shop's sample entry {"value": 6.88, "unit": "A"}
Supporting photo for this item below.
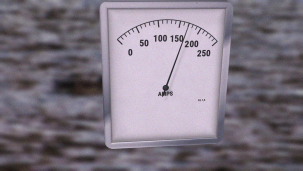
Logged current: {"value": 170, "unit": "A"}
